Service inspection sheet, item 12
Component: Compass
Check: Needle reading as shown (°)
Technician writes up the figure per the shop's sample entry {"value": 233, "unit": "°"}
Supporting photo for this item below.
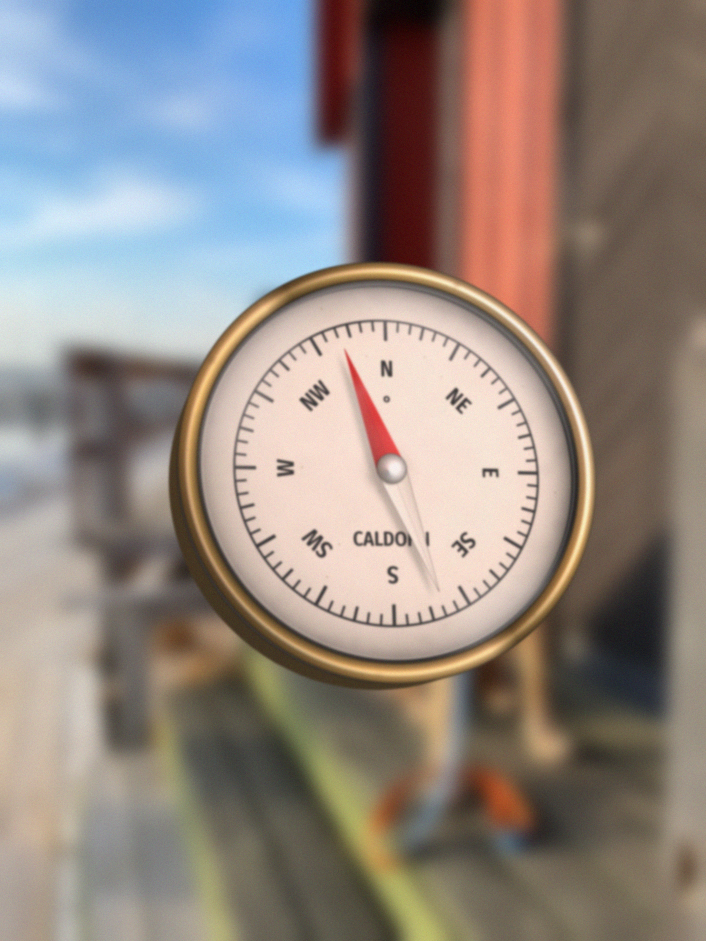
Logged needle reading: {"value": 340, "unit": "°"}
